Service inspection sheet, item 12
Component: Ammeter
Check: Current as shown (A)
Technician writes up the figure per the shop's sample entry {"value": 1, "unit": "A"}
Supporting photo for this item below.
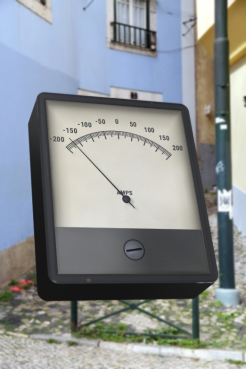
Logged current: {"value": -175, "unit": "A"}
